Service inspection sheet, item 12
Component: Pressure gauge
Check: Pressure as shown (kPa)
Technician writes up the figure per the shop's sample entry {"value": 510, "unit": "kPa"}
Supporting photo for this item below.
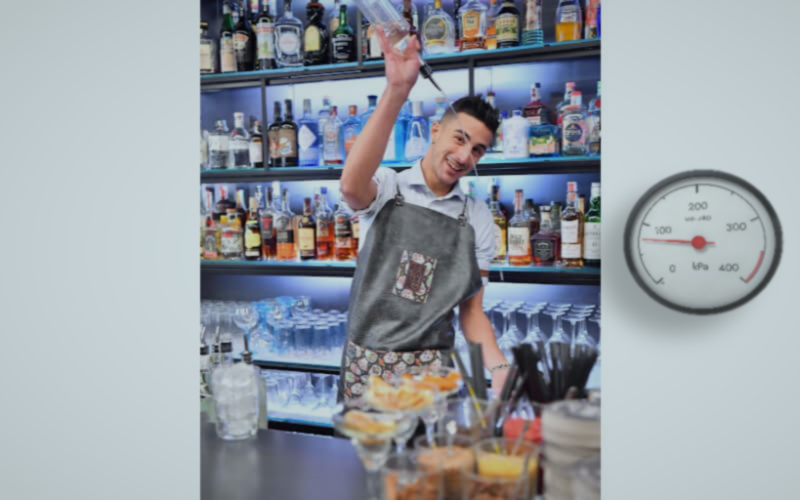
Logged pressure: {"value": 75, "unit": "kPa"}
